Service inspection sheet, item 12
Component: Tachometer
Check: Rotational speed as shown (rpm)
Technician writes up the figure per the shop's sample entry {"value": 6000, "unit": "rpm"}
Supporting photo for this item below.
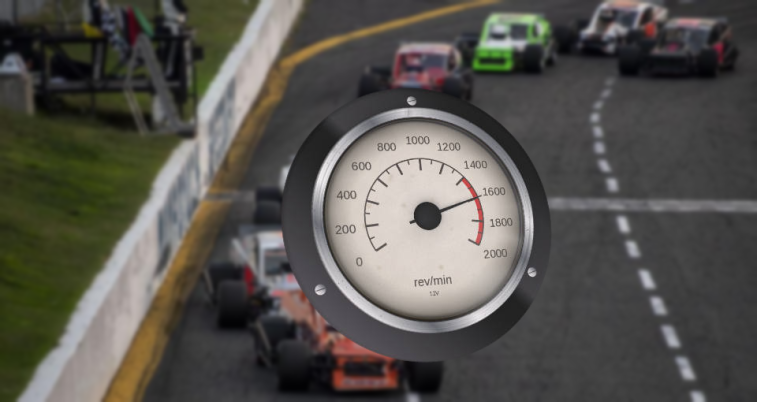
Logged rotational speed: {"value": 1600, "unit": "rpm"}
